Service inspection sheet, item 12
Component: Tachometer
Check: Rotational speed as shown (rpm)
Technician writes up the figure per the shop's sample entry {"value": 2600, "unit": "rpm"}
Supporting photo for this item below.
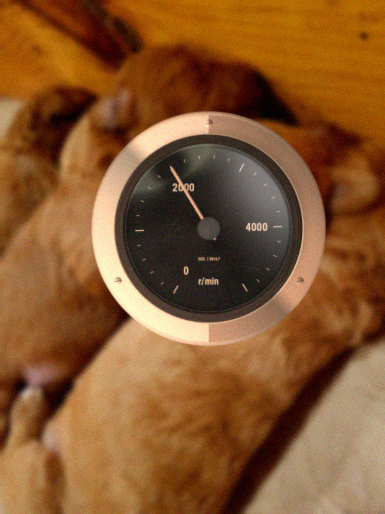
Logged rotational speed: {"value": 2000, "unit": "rpm"}
